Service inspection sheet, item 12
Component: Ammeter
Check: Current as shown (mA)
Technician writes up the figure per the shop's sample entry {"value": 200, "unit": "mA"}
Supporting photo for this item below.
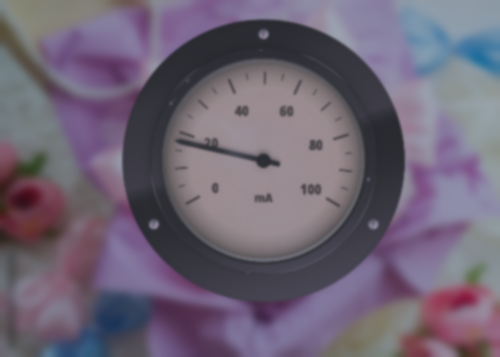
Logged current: {"value": 17.5, "unit": "mA"}
